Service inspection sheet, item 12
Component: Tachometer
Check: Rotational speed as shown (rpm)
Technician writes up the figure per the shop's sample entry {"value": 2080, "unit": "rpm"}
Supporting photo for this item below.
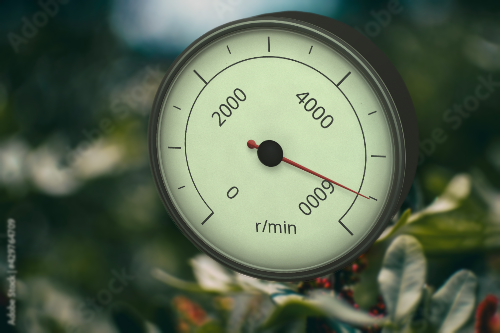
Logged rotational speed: {"value": 5500, "unit": "rpm"}
